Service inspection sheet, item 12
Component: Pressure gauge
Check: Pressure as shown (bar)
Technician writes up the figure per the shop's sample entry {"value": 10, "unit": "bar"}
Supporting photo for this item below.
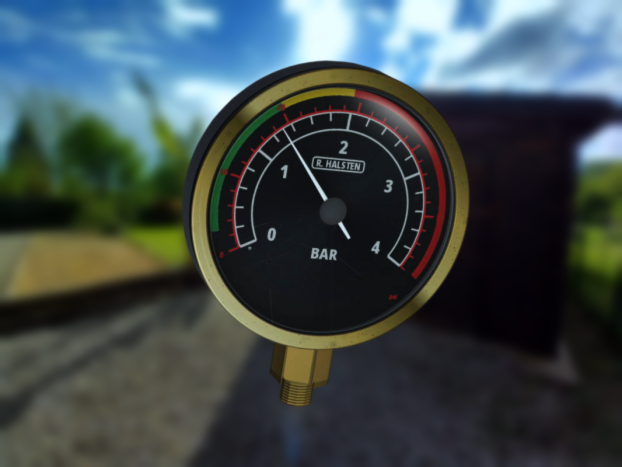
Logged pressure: {"value": 1.3, "unit": "bar"}
